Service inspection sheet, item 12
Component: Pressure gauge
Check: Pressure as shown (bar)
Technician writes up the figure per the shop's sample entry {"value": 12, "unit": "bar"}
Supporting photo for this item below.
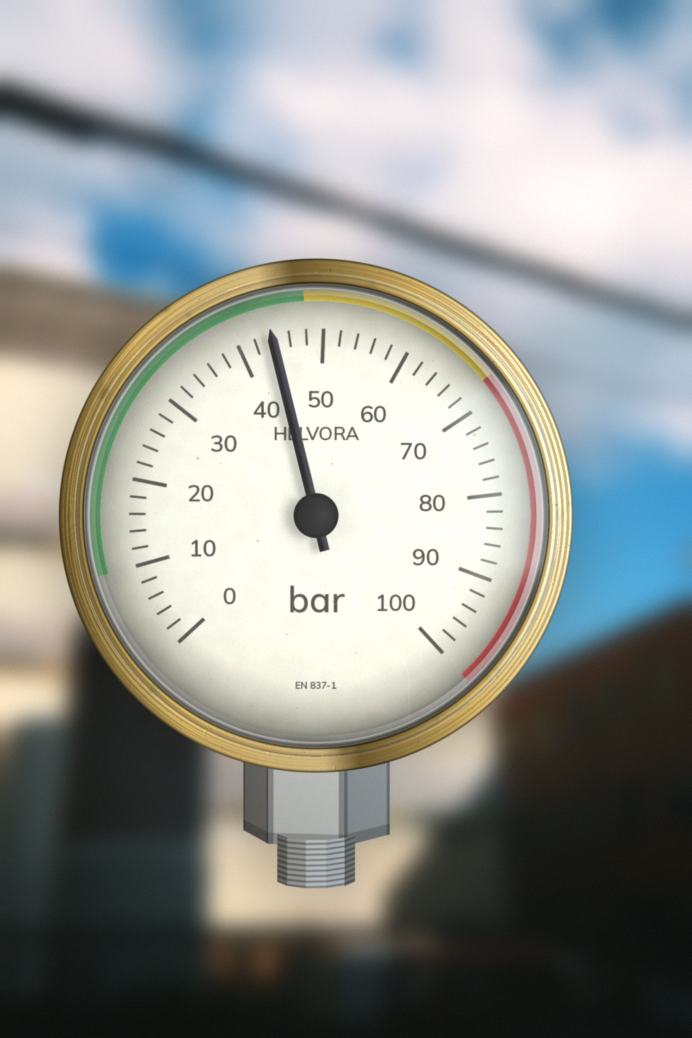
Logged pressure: {"value": 44, "unit": "bar"}
